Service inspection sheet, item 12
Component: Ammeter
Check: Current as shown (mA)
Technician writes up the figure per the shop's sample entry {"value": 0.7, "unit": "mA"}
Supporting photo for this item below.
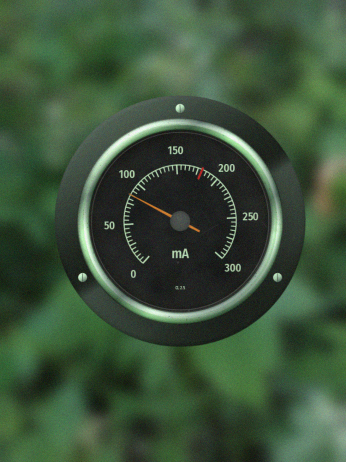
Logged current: {"value": 85, "unit": "mA"}
